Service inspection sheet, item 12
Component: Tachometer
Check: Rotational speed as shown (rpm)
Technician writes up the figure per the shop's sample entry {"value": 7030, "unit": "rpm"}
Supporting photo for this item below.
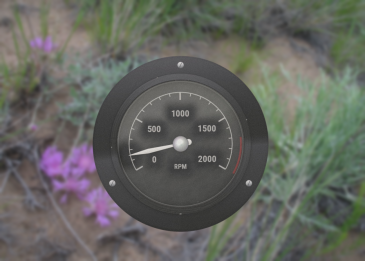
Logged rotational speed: {"value": 150, "unit": "rpm"}
